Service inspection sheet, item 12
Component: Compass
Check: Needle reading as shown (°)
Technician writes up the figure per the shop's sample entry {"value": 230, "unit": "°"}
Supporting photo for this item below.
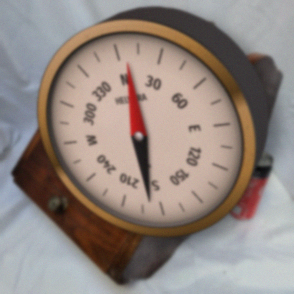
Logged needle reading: {"value": 7.5, "unit": "°"}
